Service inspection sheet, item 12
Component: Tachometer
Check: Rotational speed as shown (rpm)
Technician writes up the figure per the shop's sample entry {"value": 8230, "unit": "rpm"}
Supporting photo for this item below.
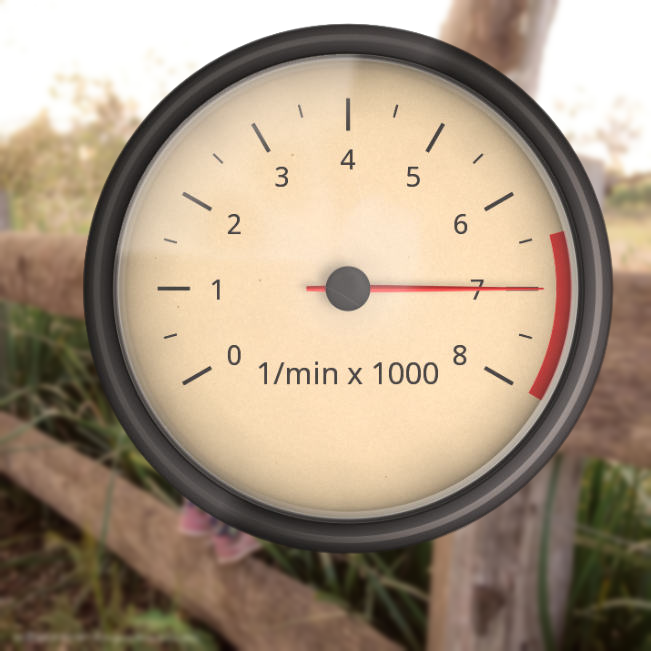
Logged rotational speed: {"value": 7000, "unit": "rpm"}
